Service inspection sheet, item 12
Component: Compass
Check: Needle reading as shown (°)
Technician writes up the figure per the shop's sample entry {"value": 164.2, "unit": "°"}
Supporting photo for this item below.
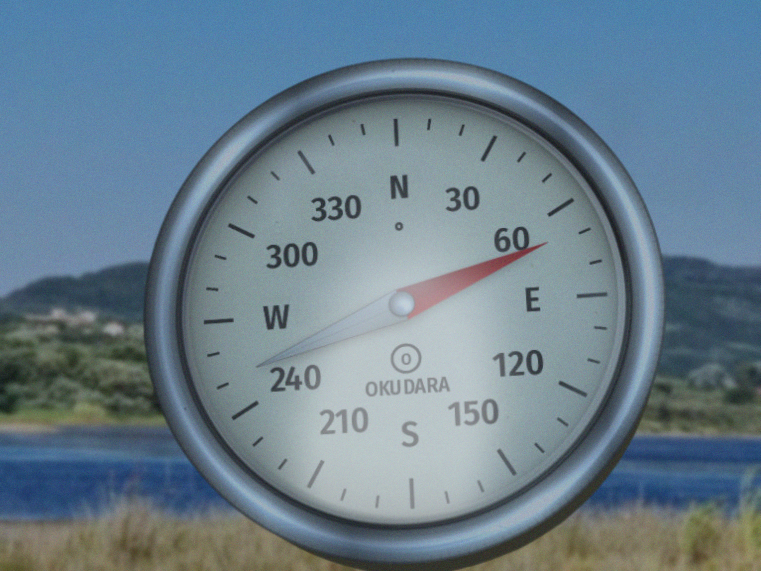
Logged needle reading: {"value": 70, "unit": "°"}
